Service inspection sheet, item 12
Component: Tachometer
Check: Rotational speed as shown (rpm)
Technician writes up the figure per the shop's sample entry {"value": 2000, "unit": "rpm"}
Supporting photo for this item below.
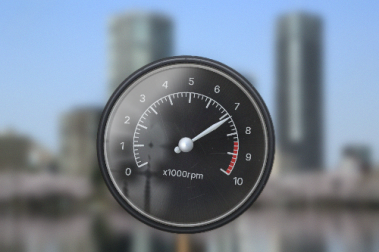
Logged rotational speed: {"value": 7200, "unit": "rpm"}
